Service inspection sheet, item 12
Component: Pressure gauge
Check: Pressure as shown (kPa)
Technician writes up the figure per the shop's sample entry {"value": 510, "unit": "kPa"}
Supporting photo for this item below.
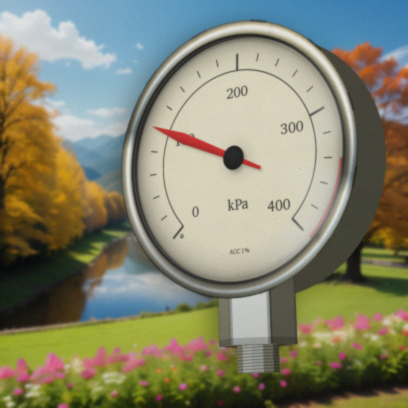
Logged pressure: {"value": 100, "unit": "kPa"}
